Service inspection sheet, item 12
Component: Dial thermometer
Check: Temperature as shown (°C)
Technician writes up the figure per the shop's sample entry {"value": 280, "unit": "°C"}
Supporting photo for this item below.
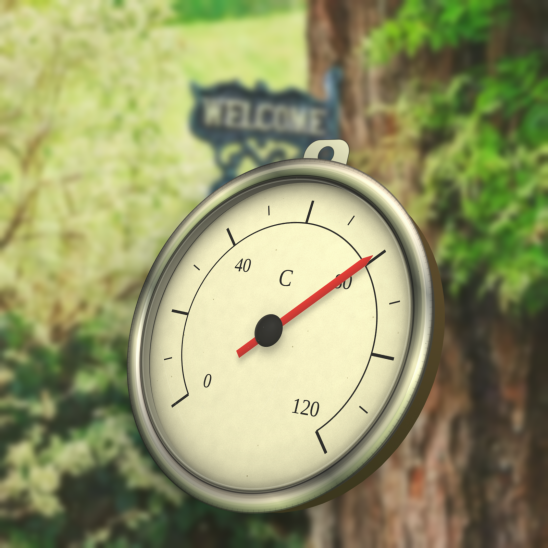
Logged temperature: {"value": 80, "unit": "°C"}
